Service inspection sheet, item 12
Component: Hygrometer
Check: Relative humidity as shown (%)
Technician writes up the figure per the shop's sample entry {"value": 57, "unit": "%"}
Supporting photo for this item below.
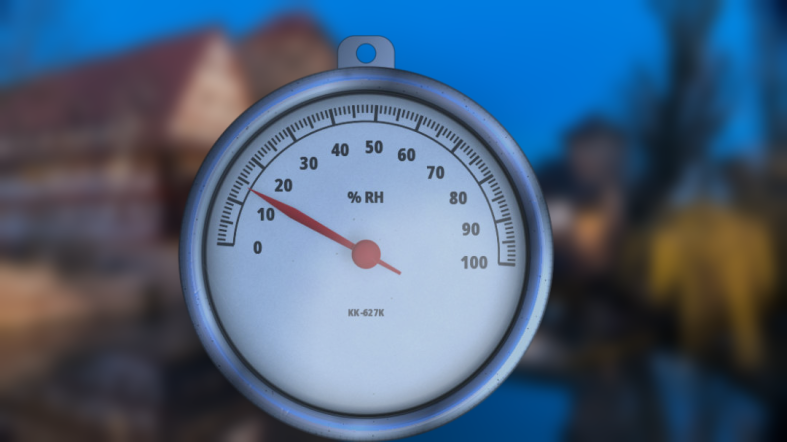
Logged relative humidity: {"value": 14, "unit": "%"}
